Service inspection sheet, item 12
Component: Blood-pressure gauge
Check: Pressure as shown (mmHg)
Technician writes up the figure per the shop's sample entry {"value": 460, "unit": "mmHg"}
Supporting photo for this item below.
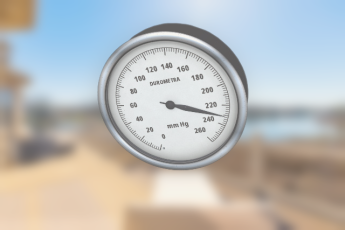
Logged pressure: {"value": 230, "unit": "mmHg"}
